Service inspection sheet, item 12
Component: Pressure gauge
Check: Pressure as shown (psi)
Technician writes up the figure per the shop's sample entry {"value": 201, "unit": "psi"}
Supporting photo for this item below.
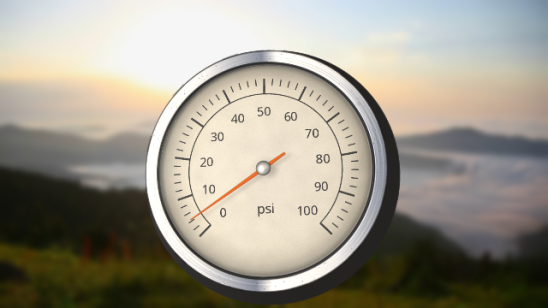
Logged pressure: {"value": 4, "unit": "psi"}
